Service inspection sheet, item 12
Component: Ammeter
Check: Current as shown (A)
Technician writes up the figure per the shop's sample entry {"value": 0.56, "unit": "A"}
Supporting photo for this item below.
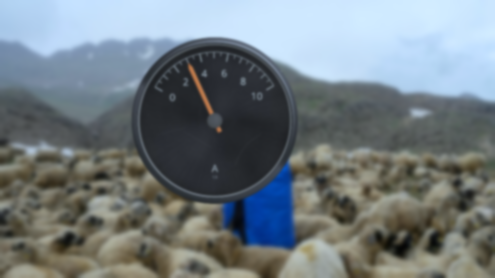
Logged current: {"value": 3, "unit": "A"}
